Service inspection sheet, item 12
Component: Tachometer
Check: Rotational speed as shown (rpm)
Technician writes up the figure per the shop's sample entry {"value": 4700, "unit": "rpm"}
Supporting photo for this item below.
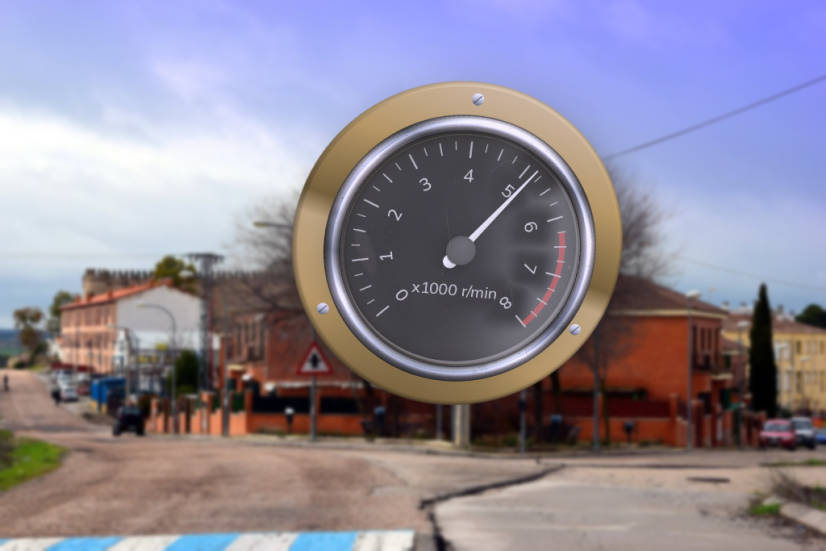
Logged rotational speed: {"value": 5125, "unit": "rpm"}
